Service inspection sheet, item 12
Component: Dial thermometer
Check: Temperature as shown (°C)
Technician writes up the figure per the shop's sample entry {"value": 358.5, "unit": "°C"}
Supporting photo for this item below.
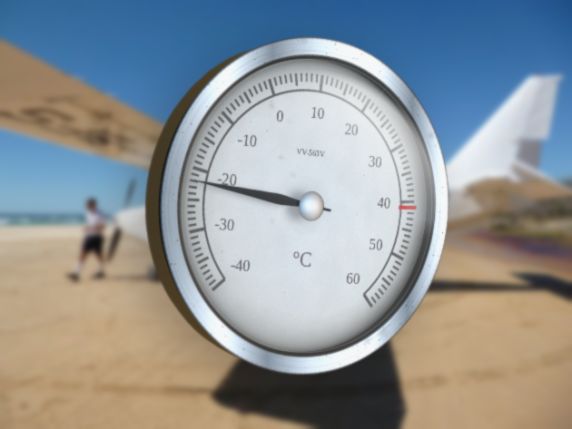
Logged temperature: {"value": -22, "unit": "°C"}
